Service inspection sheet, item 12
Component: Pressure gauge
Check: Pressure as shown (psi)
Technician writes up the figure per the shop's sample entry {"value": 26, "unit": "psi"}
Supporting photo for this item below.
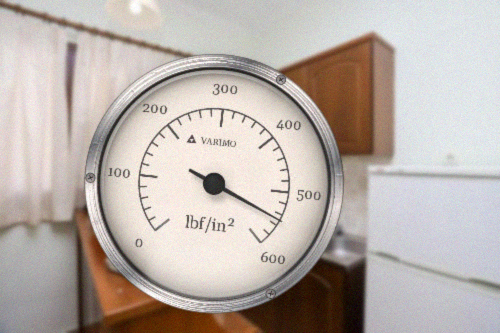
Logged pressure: {"value": 550, "unit": "psi"}
